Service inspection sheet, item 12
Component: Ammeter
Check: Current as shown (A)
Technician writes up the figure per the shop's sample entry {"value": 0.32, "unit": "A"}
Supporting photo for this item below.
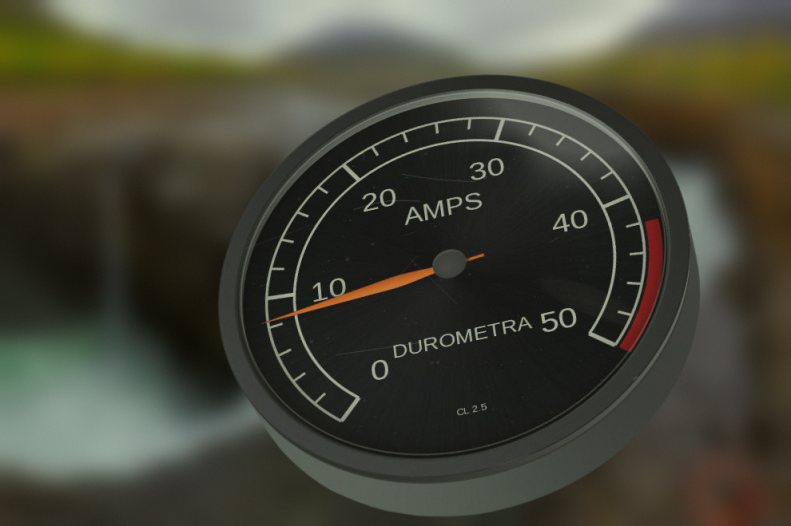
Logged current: {"value": 8, "unit": "A"}
